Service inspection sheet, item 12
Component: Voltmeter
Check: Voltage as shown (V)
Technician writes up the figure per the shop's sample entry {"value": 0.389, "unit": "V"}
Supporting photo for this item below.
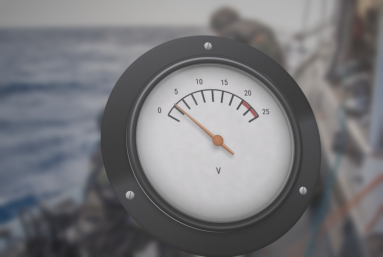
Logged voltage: {"value": 2.5, "unit": "V"}
